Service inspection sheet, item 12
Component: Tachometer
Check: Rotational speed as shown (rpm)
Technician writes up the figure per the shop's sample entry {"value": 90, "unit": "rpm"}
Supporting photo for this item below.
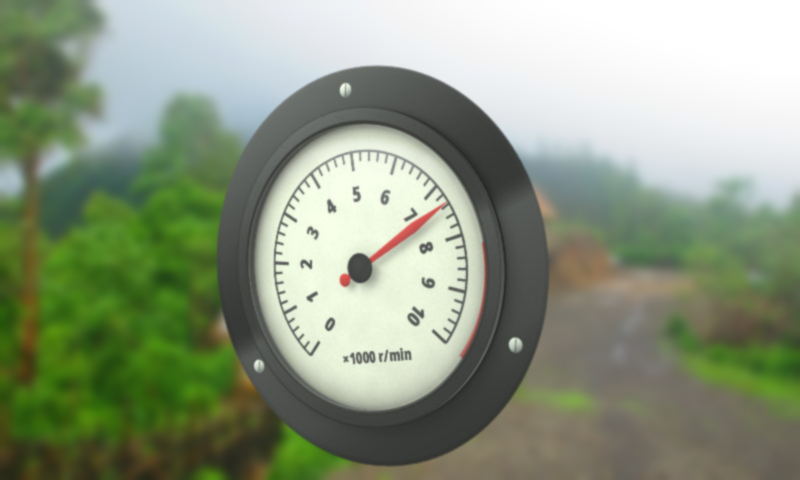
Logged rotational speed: {"value": 7400, "unit": "rpm"}
